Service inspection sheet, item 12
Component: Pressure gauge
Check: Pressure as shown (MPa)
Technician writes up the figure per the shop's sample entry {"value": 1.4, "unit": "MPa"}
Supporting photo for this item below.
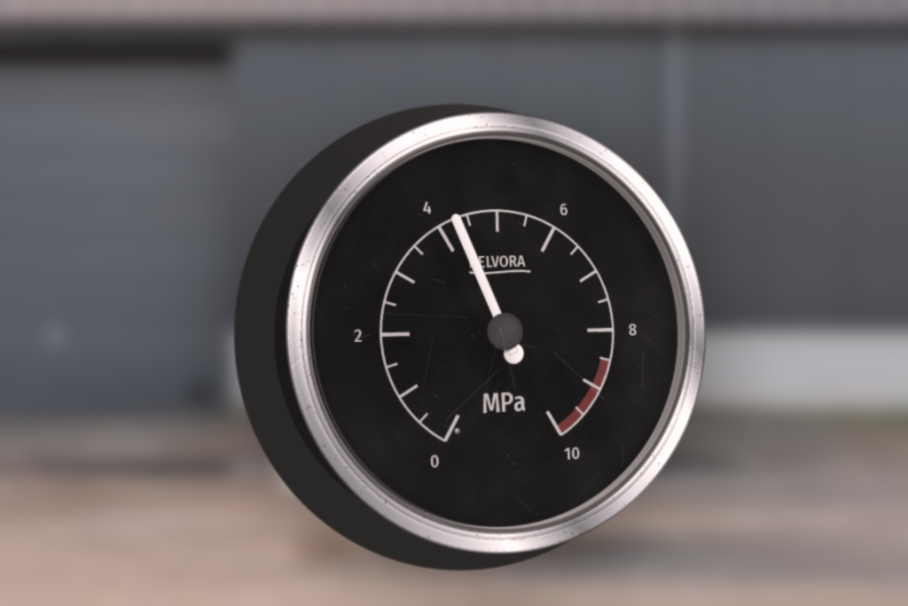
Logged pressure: {"value": 4.25, "unit": "MPa"}
